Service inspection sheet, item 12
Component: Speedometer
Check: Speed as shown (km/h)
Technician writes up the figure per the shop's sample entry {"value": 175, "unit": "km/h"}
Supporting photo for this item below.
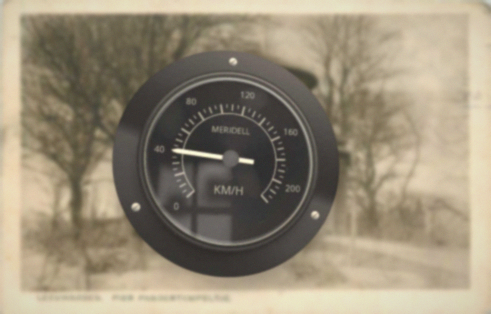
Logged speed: {"value": 40, "unit": "km/h"}
